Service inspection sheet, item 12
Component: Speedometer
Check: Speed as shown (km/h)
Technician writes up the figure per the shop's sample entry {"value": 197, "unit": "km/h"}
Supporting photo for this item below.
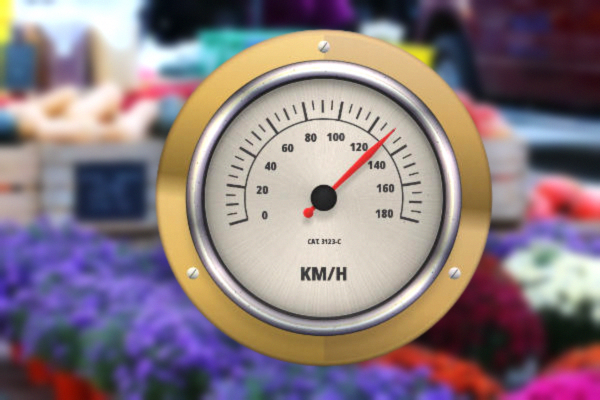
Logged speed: {"value": 130, "unit": "km/h"}
